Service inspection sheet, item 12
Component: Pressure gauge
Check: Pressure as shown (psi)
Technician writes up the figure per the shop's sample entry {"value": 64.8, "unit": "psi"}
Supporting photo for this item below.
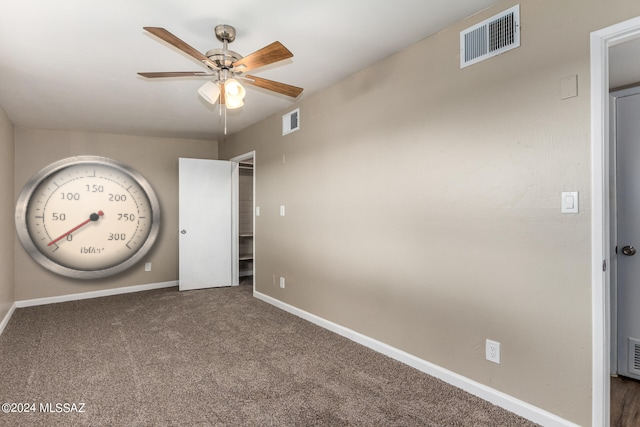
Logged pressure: {"value": 10, "unit": "psi"}
